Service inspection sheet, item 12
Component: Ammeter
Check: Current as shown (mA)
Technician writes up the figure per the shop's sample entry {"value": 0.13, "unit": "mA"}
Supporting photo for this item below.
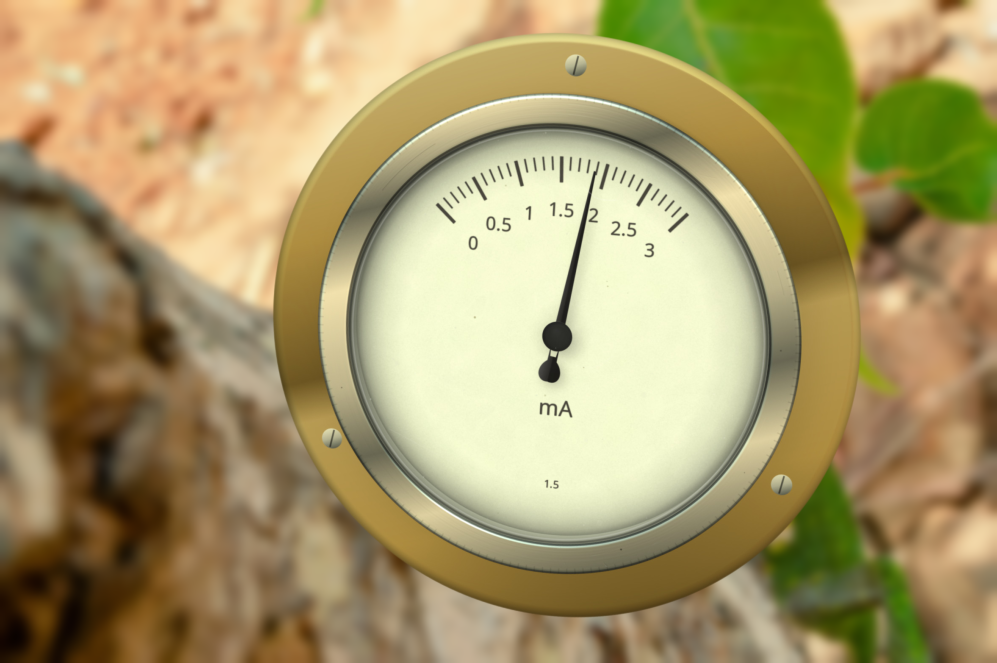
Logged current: {"value": 1.9, "unit": "mA"}
